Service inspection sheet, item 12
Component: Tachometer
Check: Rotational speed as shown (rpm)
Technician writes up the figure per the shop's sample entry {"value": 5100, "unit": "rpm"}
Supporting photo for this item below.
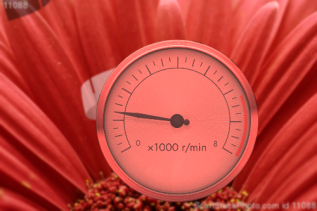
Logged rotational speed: {"value": 1250, "unit": "rpm"}
